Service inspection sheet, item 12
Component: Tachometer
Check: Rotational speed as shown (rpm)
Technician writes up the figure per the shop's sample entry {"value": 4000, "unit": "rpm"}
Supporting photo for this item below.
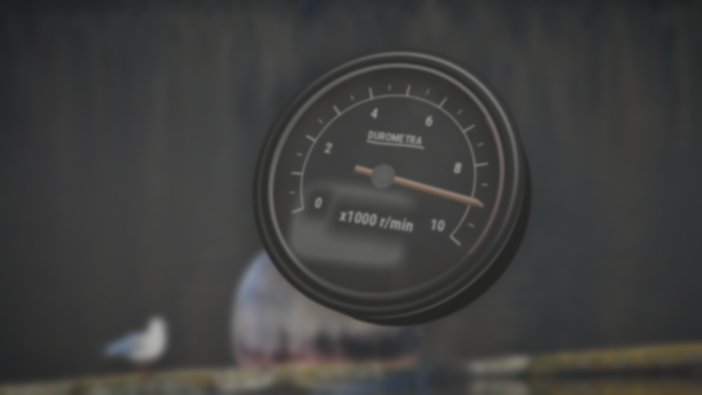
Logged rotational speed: {"value": 9000, "unit": "rpm"}
